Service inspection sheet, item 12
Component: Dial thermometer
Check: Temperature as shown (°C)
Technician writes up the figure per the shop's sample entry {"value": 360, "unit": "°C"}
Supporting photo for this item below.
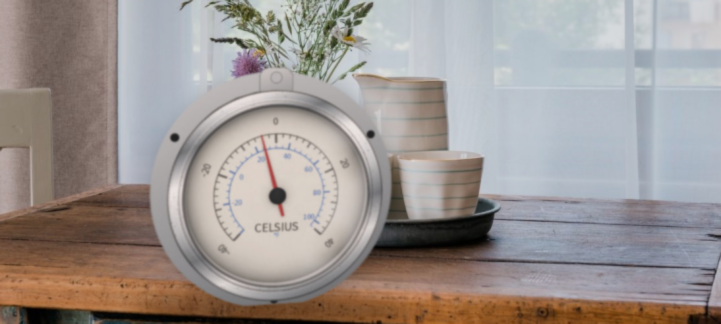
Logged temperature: {"value": -4, "unit": "°C"}
